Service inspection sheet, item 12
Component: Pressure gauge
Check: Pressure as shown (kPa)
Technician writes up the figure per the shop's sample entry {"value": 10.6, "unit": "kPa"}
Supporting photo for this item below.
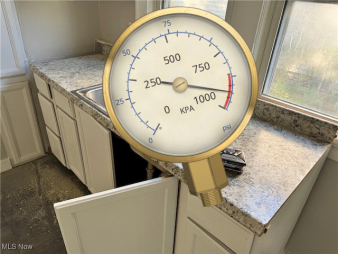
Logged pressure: {"value": 925, "unit": "kPa"}
